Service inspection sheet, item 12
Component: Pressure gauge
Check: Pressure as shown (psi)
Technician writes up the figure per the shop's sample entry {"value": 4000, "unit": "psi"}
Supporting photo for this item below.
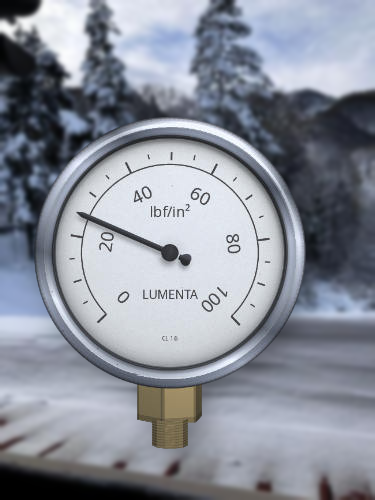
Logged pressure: {"value": 25, "unit": "psi"}
